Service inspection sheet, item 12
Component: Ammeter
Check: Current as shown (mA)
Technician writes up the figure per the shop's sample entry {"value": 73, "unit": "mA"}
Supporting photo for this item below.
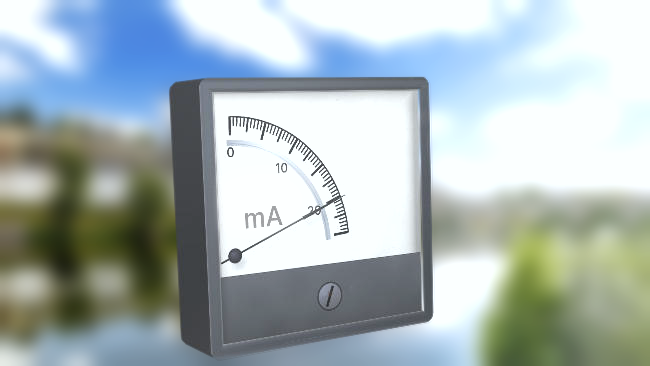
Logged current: {"value": 20, "unit": "mA"}
